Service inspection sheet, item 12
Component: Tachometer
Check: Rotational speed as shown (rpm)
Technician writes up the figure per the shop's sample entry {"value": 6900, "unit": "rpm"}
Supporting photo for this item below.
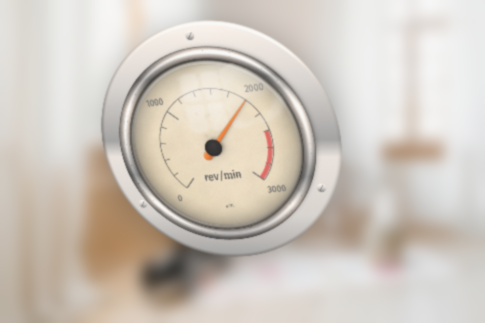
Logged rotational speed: {"value": 2000, "unit": "rpm"}
